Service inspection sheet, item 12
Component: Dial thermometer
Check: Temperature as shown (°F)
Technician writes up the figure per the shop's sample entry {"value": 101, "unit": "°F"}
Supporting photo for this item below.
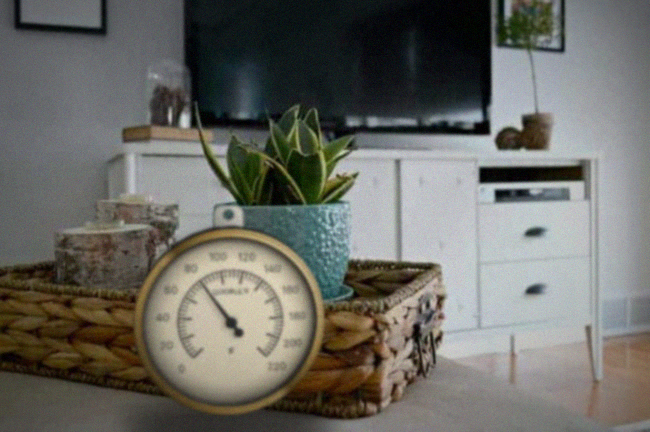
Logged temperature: {"value": 80, "unit": "°F"}
